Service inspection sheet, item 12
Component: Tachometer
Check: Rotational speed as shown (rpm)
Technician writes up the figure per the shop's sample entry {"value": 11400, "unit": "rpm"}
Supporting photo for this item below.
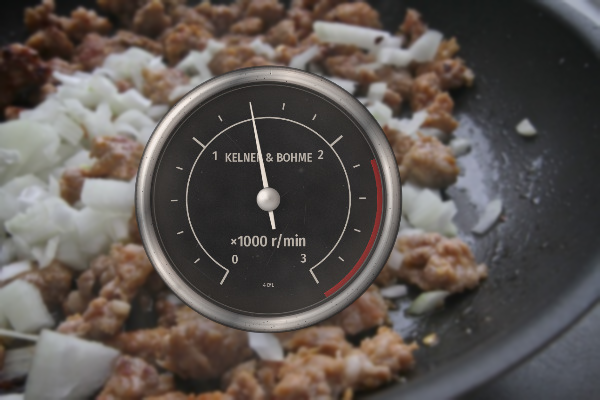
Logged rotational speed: {"value": 1400, "unit": "rpm"}
